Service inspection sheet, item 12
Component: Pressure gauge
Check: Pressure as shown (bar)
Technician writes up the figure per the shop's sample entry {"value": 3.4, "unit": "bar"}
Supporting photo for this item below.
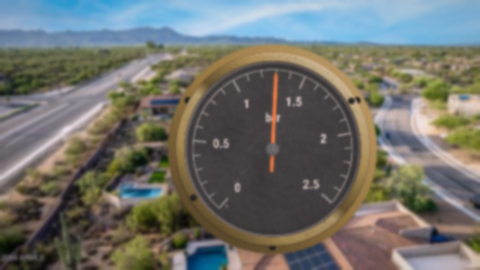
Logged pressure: {"value": 1.3, "unit": "bar"}
